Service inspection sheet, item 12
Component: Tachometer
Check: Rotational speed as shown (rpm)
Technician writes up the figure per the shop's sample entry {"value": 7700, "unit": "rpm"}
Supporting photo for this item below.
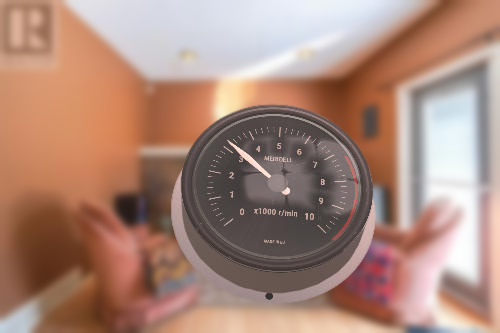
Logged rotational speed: {"value": 3200, "unit": "rpm"}
